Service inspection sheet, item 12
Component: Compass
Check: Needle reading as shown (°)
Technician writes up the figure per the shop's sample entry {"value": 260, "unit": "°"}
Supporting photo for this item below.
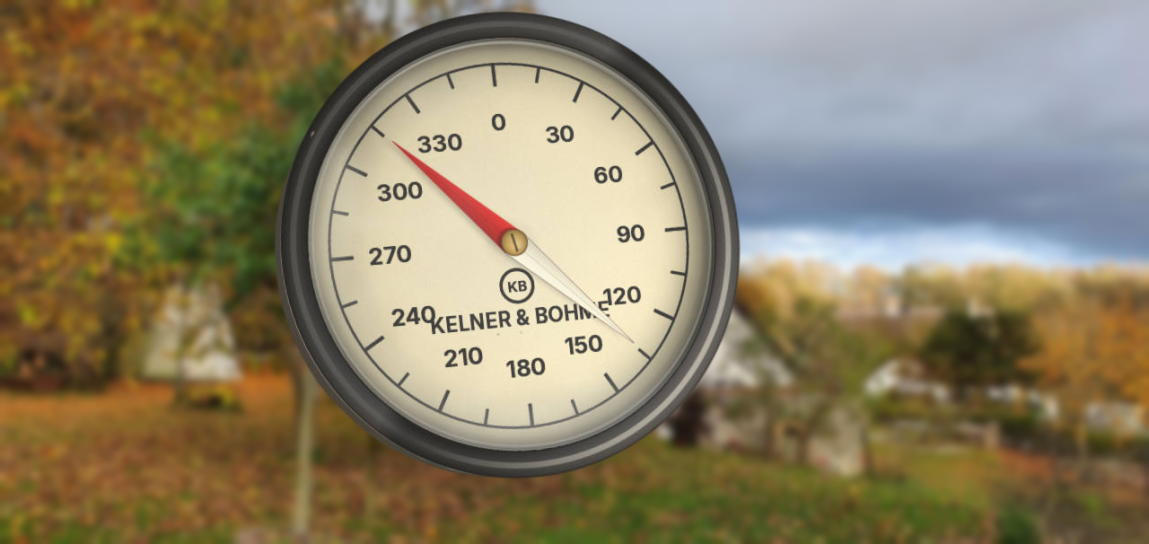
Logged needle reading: {"value": 315, "unit": "°"}
